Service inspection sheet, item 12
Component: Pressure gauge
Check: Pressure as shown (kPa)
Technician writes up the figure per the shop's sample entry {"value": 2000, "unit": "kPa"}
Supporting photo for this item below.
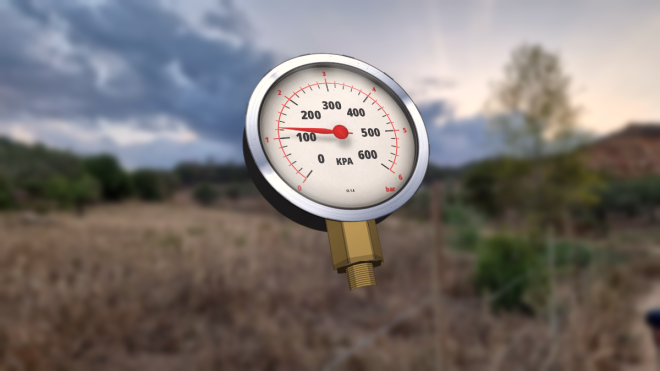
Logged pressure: {"value": 120, "unit": "kPa"}
